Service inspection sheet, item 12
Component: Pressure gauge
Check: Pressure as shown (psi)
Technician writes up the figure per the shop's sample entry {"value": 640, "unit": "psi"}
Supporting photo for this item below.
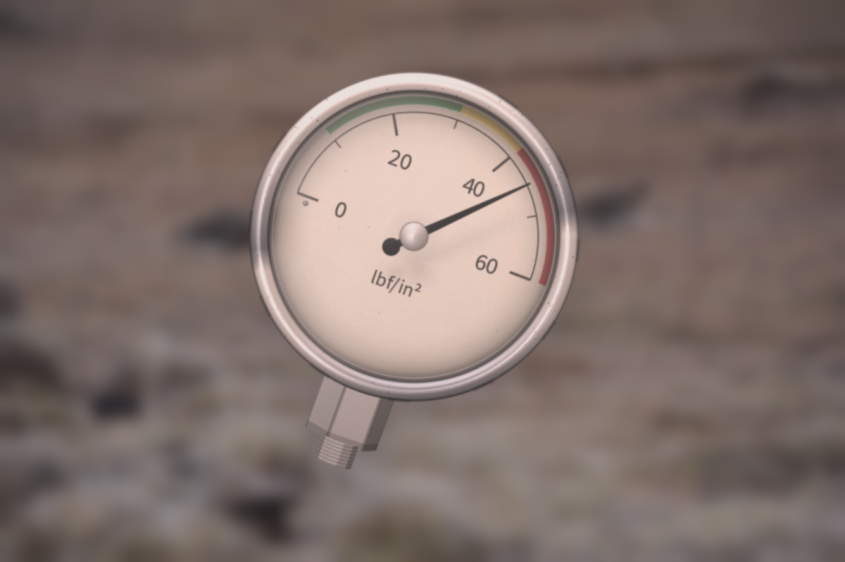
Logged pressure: {"value": 45, "unit": "psi"}
